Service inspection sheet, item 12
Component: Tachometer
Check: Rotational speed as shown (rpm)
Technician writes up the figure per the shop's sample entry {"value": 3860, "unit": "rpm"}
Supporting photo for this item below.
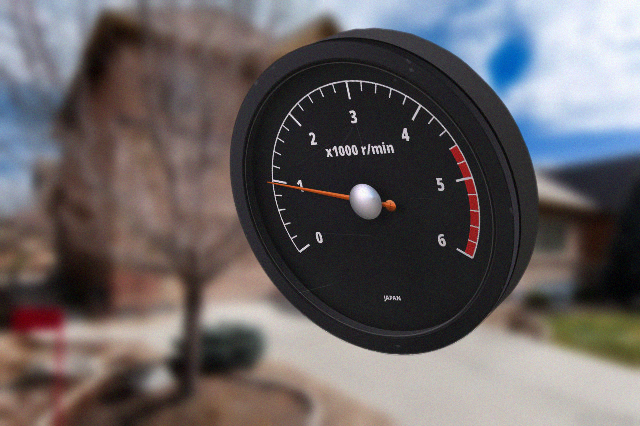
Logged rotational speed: {"value": 1000, "unit": "rpm"}
